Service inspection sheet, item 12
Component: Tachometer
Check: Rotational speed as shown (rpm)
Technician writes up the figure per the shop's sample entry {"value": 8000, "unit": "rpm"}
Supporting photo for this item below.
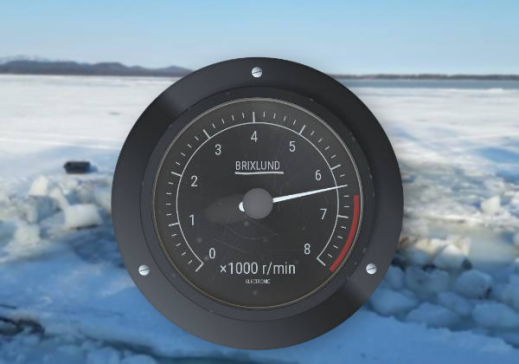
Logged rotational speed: {"value": 6400, "unit": "rpm"}
